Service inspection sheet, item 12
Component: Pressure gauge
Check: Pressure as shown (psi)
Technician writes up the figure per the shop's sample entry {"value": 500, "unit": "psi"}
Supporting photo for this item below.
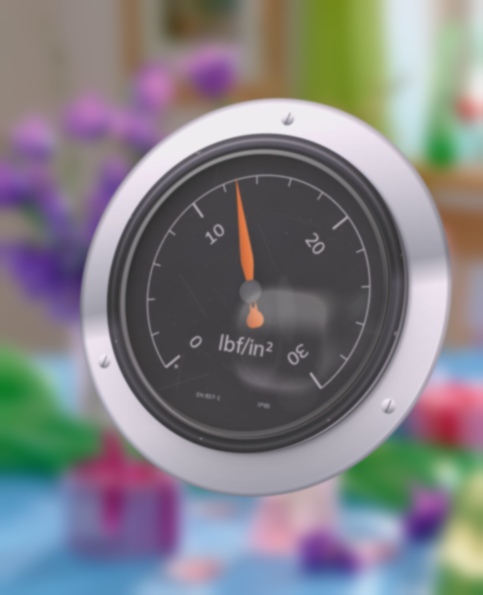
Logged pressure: {"value": 13, "unit": "psi"}
